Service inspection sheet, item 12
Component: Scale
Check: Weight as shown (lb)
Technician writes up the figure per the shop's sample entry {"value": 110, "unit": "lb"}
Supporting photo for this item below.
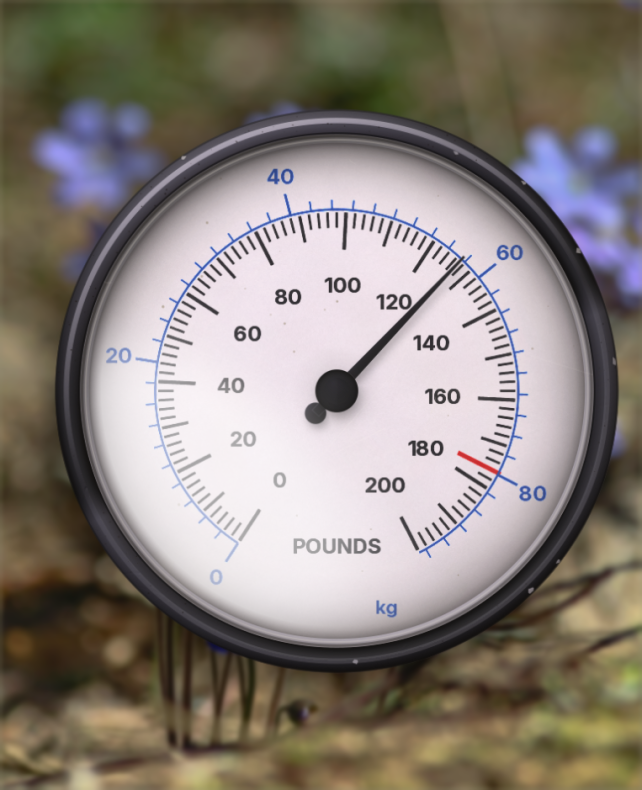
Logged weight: {"value": 127, "unit": "lb"}
